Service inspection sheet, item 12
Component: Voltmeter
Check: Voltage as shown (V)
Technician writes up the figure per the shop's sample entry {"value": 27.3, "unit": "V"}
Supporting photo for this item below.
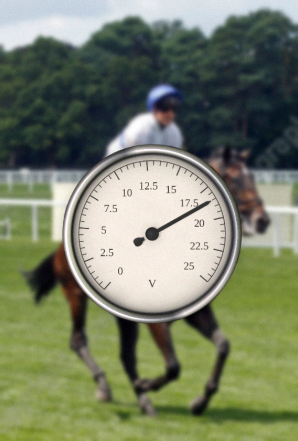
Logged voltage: {"value": 18.5, "unit": "V"}
